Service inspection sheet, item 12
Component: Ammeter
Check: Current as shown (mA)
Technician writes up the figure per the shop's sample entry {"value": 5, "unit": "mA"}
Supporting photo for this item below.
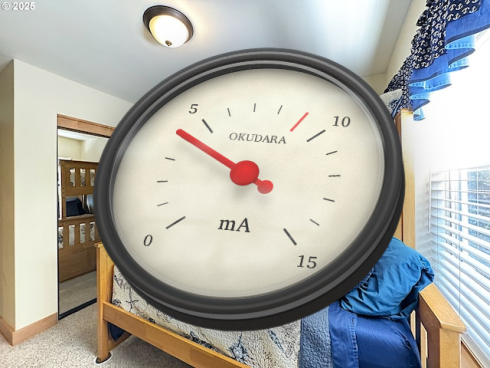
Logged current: {"value": 4, "unit": "mA"}
